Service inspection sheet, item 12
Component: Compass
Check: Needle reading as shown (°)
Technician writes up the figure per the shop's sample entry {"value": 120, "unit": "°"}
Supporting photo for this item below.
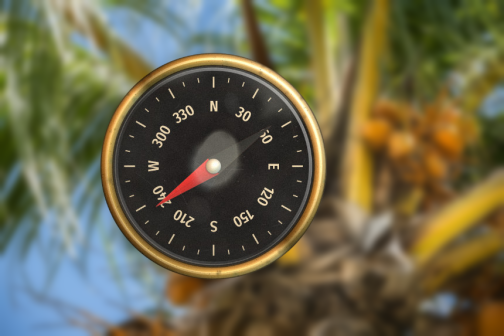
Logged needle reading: {"value": 235, "unit": "°"}
